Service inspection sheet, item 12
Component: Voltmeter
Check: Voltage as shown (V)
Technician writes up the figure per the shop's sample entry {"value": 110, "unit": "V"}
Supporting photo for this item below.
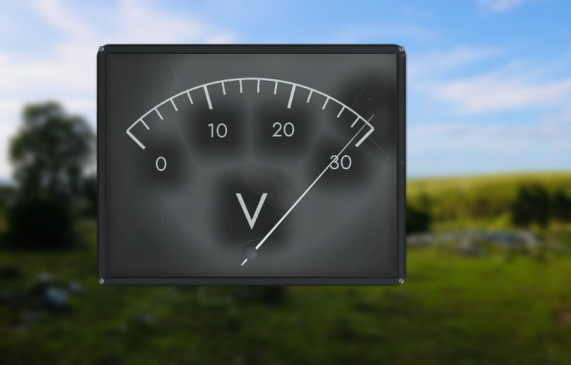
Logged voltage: {"value": 29, "unit": "V"}
